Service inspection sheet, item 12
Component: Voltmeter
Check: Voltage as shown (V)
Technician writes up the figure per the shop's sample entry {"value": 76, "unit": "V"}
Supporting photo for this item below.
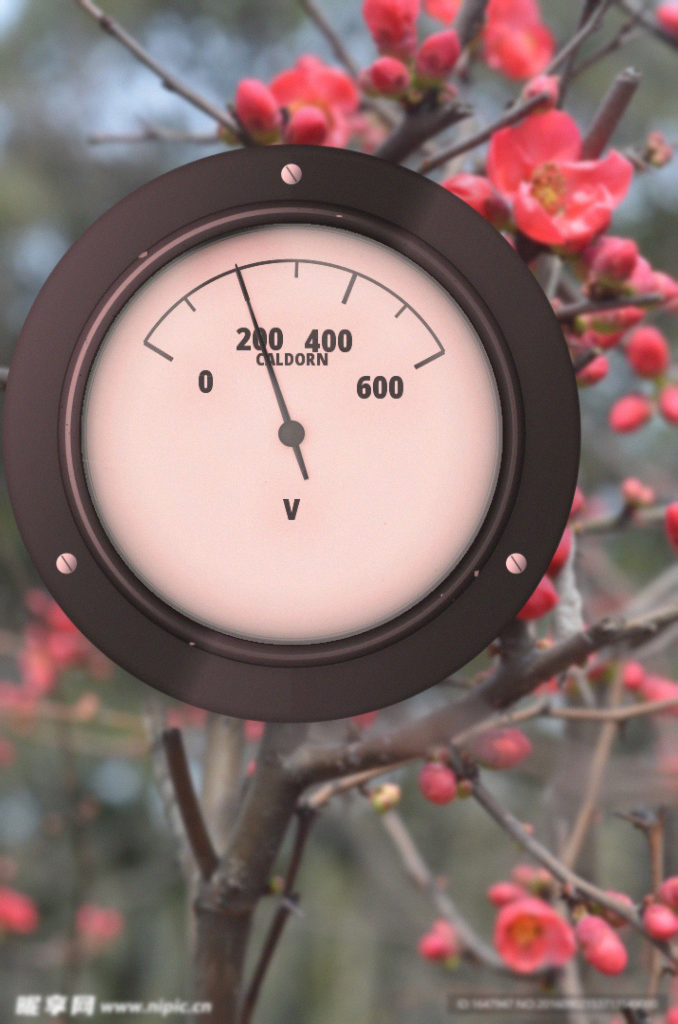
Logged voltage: {"value": 200, "unit": "V"}
